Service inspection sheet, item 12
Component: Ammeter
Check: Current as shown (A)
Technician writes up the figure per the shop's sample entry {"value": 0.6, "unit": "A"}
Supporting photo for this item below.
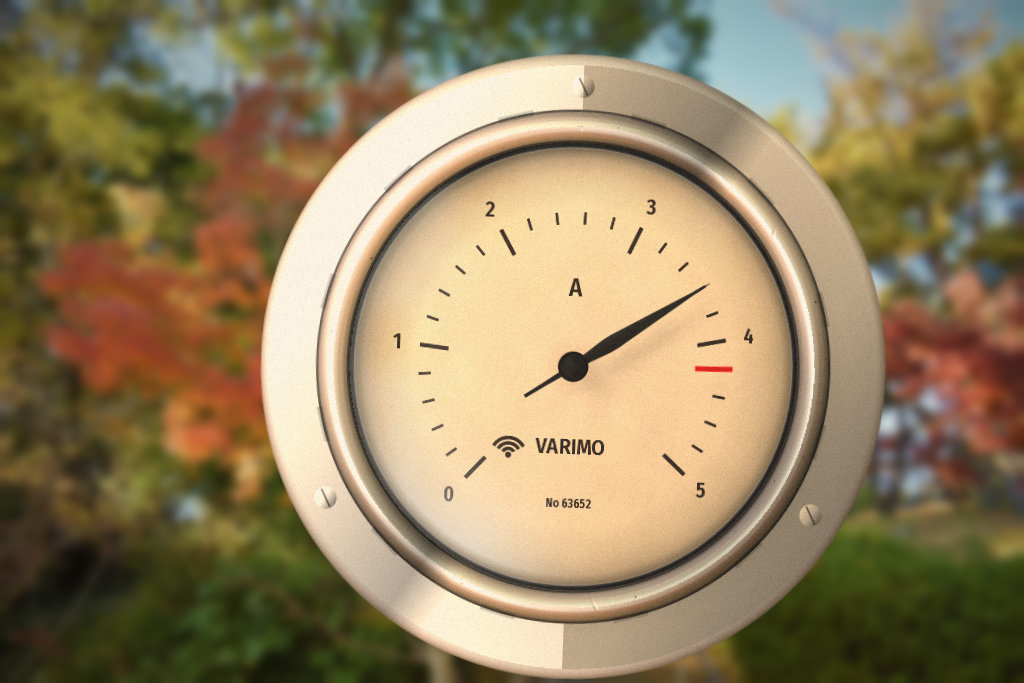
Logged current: {"value": 3.6, "unit": "A"}
